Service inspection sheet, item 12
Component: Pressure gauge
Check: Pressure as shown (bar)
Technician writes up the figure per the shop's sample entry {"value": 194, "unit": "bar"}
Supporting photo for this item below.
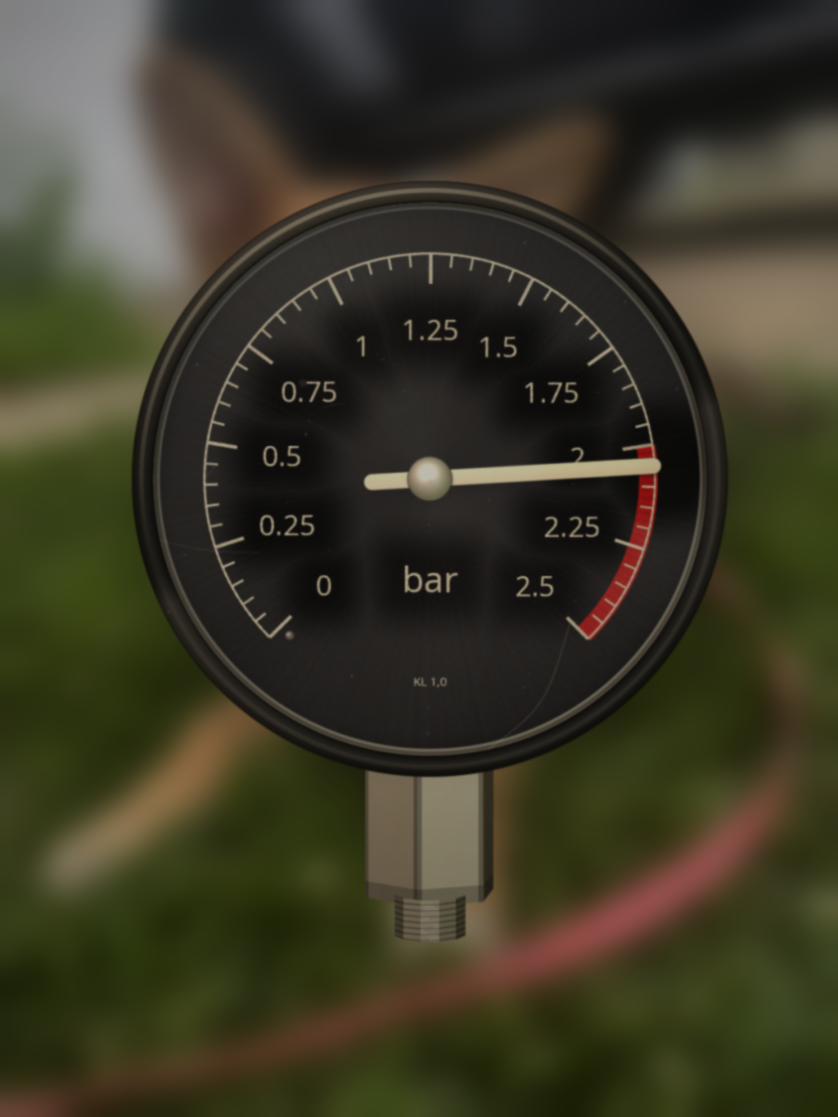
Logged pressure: {"value": 2.05, "unit": "bar"}
